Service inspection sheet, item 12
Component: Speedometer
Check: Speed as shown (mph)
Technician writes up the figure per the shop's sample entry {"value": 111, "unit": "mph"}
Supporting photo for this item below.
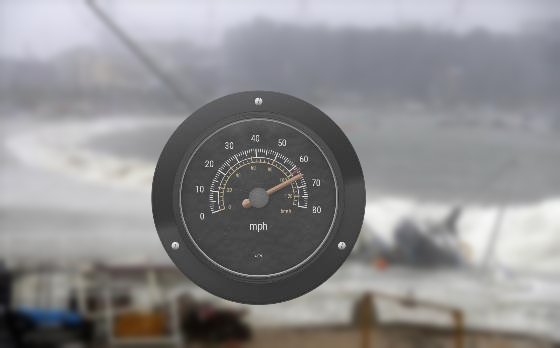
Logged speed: {"value": 65, "unit": "mph"}
